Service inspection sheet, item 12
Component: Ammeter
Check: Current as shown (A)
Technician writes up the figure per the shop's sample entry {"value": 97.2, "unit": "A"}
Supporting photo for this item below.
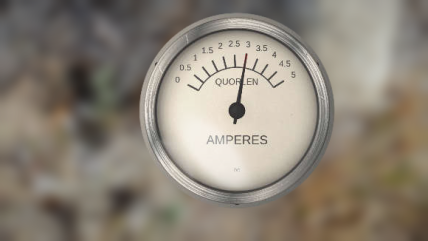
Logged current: {"value": 3, "unit": "A"}
